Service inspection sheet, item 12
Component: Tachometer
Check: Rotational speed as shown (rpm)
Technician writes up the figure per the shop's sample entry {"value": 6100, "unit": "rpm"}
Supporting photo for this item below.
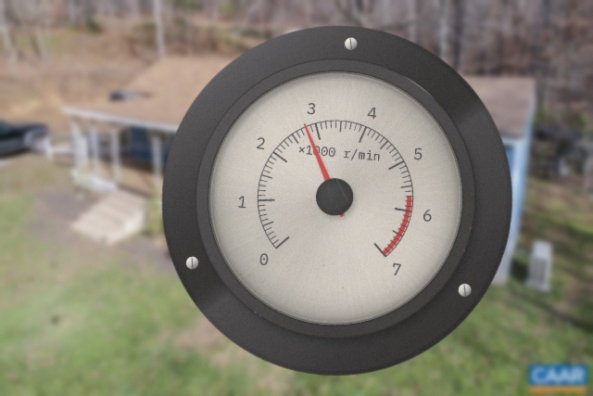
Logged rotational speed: {"value": 2800, "unit": "rpm"}
